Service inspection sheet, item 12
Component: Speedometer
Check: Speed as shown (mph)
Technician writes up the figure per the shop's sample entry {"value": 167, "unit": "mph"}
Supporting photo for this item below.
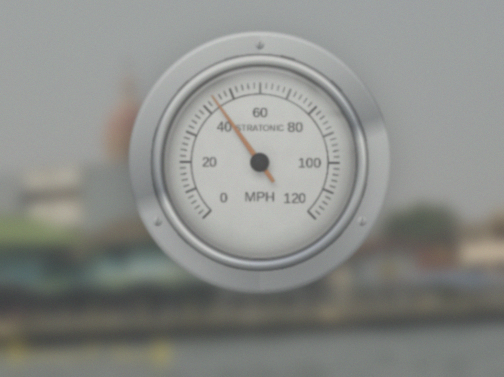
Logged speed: {"value": 44, "unit": "mph"}
